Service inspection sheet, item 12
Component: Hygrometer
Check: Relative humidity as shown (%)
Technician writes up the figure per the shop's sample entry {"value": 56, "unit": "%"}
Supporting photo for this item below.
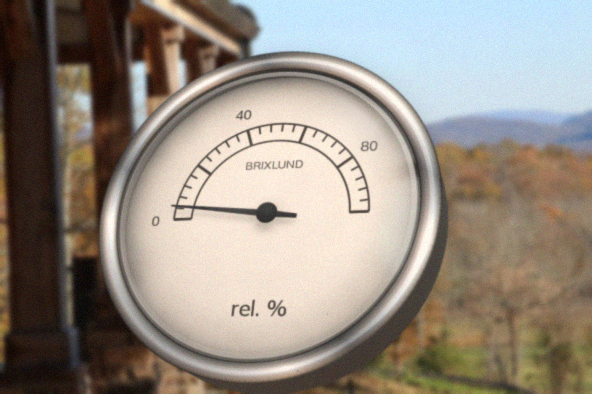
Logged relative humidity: {"value": 4, "unit": "%"}
